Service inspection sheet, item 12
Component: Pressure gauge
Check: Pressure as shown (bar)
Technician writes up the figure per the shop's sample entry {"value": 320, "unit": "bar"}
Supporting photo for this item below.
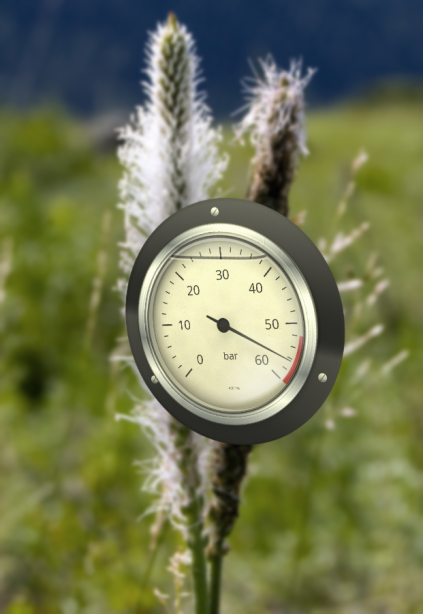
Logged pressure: {"value": 56, "unit": "bar"}
